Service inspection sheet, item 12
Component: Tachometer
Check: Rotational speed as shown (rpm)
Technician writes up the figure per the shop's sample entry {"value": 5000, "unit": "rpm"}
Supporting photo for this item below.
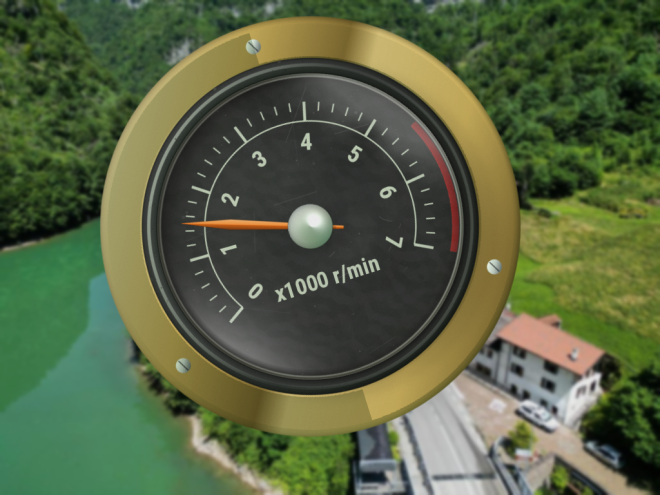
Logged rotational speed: {"value": 1500, "unit": "rpm"}
